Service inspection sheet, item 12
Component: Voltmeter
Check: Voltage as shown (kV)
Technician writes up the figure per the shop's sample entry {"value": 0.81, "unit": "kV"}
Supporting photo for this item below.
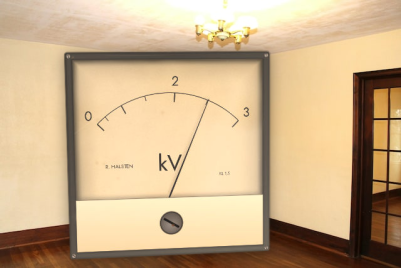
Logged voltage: {"value": 2.5, "unit": "kV"}
